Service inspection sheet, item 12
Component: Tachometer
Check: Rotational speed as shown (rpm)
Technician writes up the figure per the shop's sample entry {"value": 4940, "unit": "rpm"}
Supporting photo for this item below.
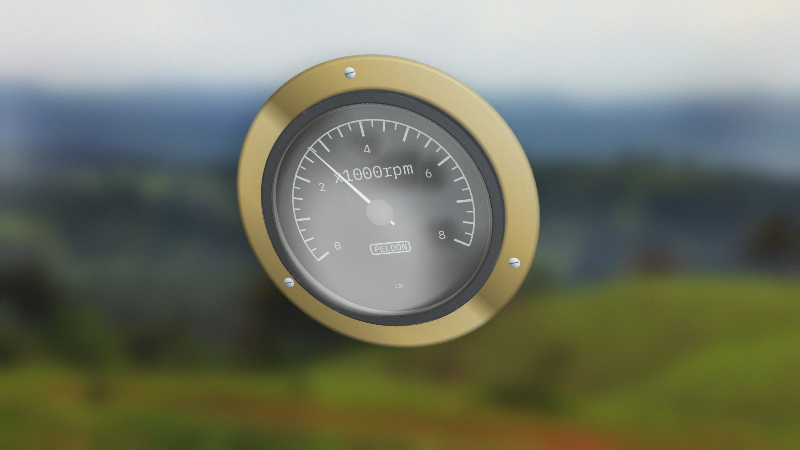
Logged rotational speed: {"value": 2750, "unit": "rpm"}
